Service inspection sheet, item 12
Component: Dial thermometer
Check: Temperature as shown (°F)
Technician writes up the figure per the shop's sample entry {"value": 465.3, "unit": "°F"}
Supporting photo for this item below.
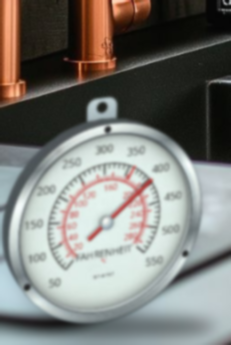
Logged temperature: {"value": 400, "unit": "°F"}
